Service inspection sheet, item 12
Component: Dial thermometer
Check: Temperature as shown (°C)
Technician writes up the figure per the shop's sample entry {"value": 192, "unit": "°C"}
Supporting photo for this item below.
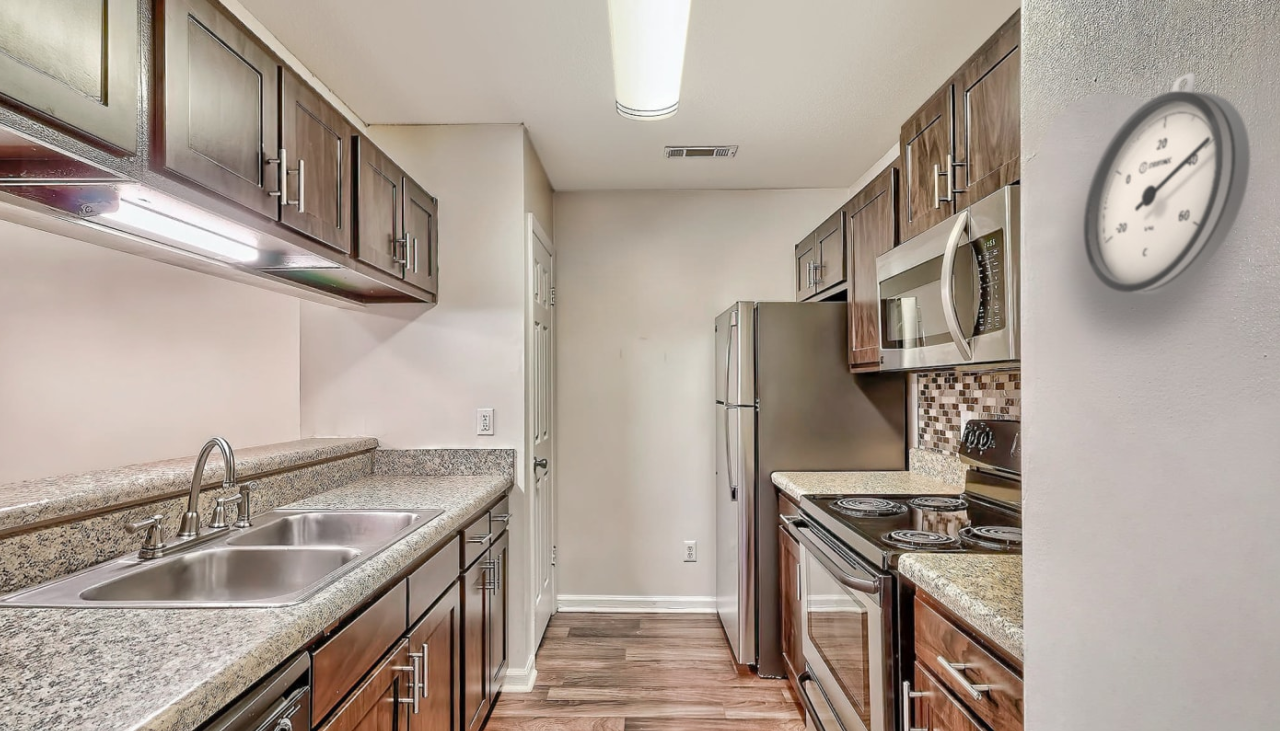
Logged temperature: {"value": 40, "unit": "°C"}
